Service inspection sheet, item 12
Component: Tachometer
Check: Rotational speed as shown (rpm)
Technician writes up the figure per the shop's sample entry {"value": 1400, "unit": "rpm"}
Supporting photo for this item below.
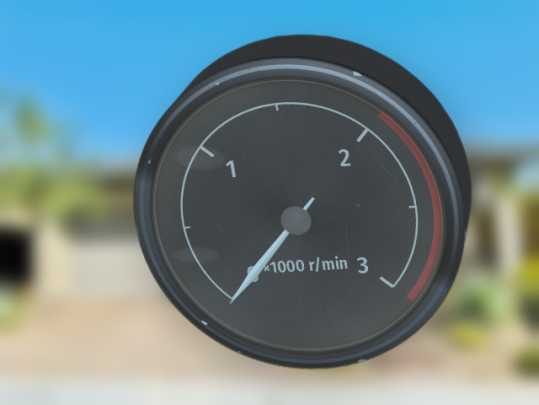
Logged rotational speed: {"value": 0, "unit": "rpm"}
